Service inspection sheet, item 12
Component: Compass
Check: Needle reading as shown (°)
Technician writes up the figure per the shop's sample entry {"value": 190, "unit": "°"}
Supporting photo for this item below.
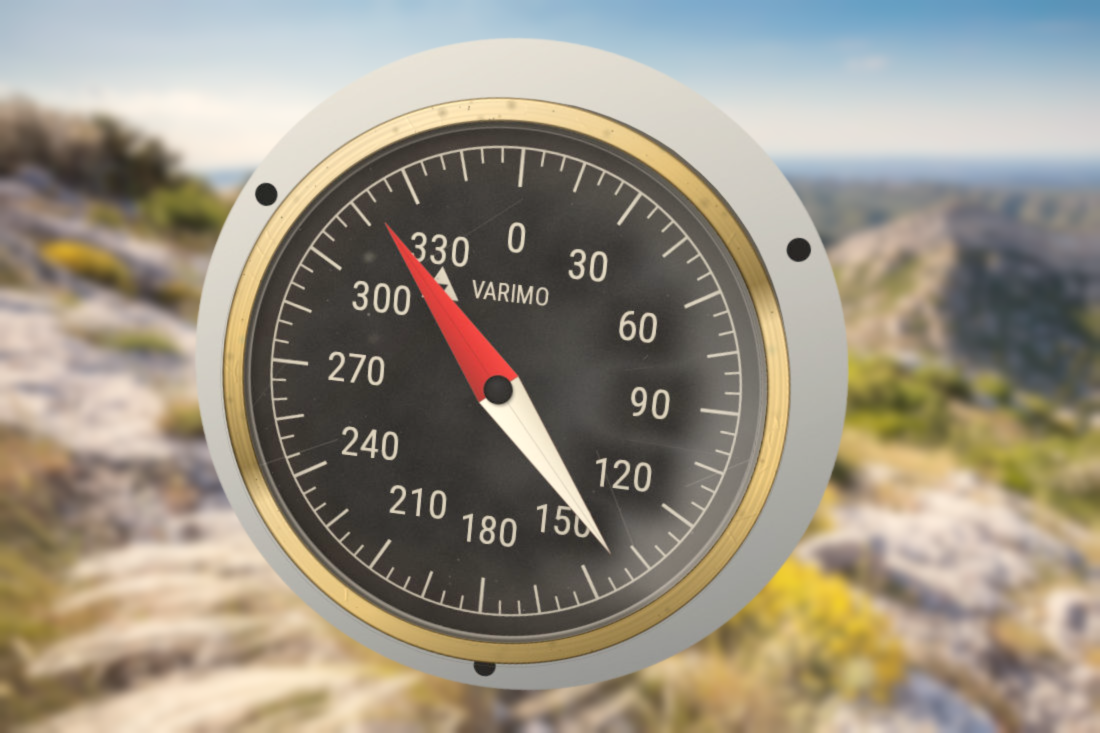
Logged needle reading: {"value": 320, "unit": "°"}
